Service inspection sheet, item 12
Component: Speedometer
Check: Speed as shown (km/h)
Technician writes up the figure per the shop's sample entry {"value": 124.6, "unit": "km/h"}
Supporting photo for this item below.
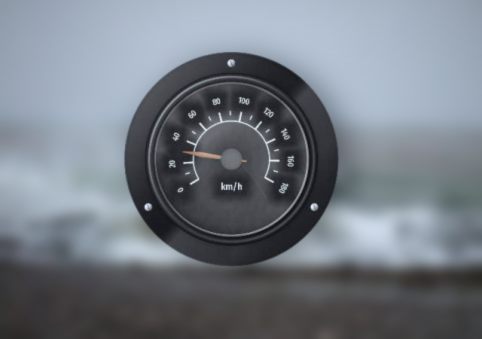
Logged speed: {"value": 30, "unit": "km/h"}
